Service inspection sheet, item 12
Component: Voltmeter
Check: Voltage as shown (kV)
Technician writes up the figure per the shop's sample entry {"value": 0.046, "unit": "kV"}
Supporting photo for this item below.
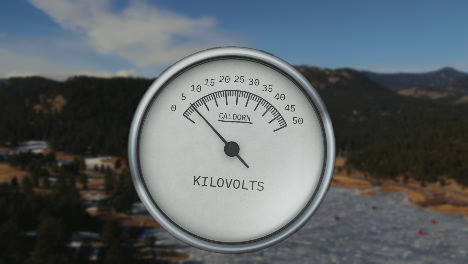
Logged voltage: {"value": 5, "unit": "kV"}
